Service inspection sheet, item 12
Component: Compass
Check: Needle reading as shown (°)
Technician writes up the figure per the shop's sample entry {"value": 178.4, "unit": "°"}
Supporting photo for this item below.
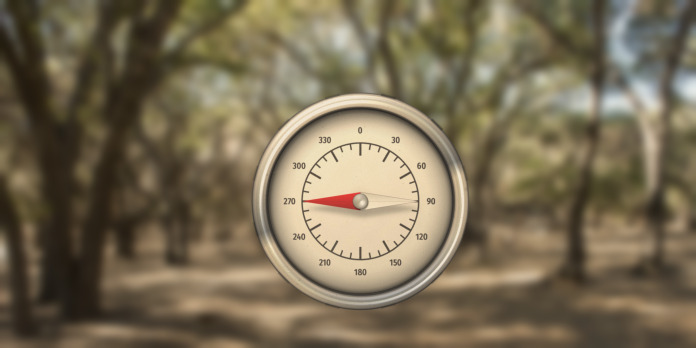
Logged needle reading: {"value": 270, "unit": "°"}
